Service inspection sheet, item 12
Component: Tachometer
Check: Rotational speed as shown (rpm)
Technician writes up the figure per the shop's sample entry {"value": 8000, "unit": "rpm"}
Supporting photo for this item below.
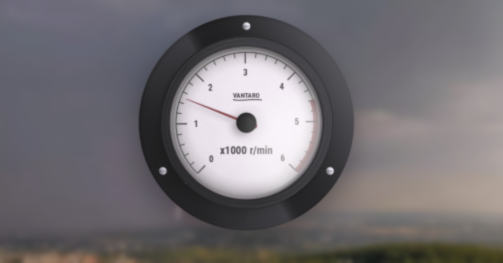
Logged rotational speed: {"value": 1500, "unit": "rpm"}
